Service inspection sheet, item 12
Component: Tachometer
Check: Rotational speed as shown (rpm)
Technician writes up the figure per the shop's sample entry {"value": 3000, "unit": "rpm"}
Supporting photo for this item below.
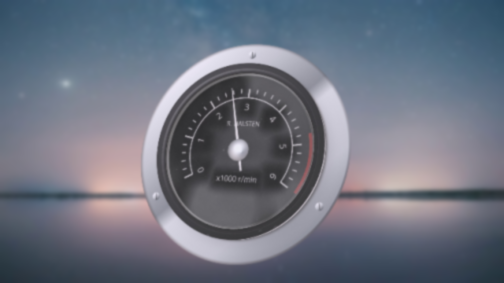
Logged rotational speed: {"value": 2600, "unit": "rpm"}
